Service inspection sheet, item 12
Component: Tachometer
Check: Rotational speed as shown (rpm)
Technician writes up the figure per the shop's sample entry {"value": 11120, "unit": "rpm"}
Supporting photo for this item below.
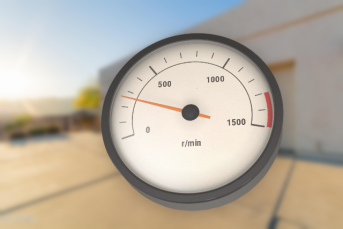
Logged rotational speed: {"value": 250, "unit": "rpm"}
